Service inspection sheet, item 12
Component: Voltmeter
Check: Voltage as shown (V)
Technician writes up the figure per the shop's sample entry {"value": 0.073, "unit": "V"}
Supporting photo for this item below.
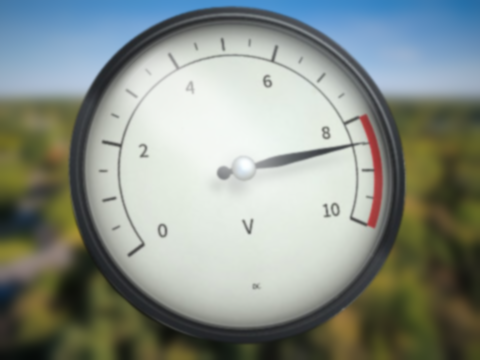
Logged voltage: {"value": 8.5, "unit": "V"}
